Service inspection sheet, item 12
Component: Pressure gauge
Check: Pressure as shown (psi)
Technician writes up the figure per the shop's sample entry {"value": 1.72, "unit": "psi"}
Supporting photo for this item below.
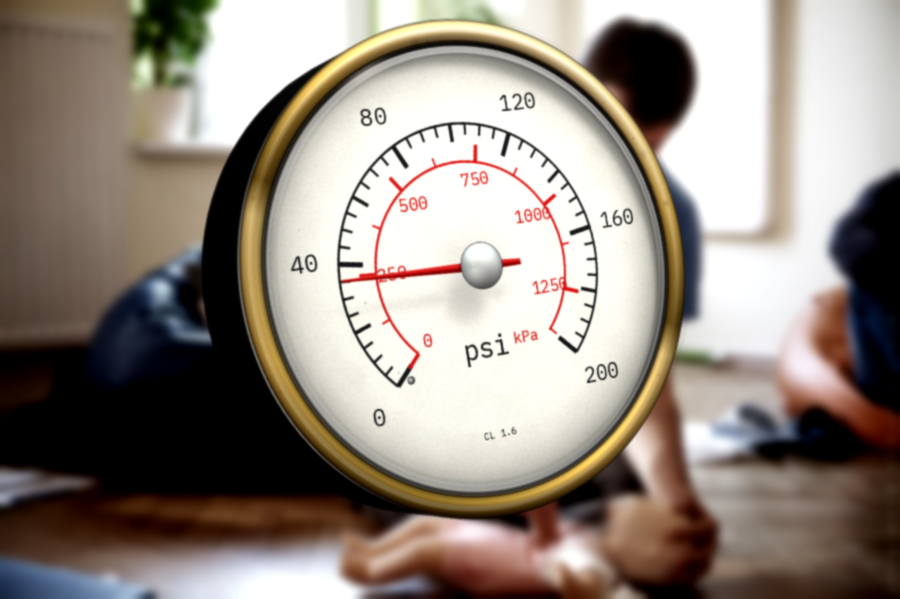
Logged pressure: {"value": 35, "unit": "psi"}
